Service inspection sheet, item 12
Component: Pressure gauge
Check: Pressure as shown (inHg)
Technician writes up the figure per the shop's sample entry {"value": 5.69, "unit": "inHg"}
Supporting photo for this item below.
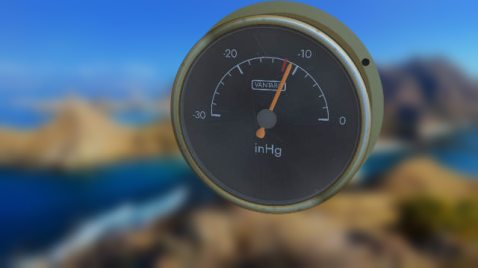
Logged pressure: {"value": -11, "unit": "inHg"}
